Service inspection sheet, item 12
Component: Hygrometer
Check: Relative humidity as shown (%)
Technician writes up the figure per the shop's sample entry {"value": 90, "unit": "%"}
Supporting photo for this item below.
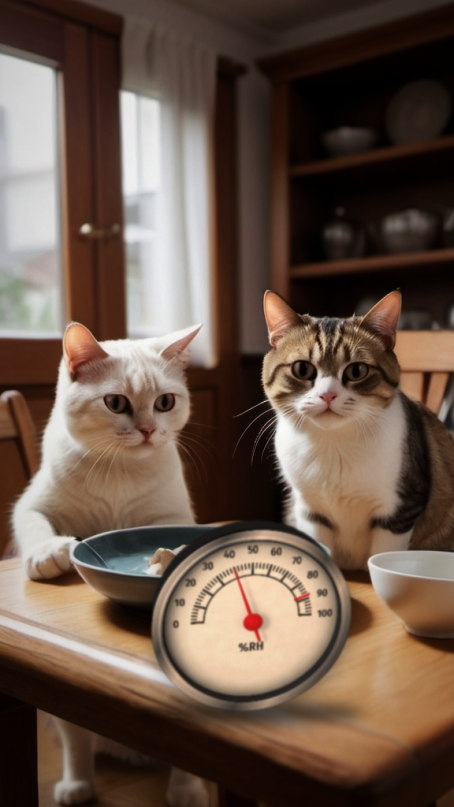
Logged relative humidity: {"value": 40, "unit": "%"}
